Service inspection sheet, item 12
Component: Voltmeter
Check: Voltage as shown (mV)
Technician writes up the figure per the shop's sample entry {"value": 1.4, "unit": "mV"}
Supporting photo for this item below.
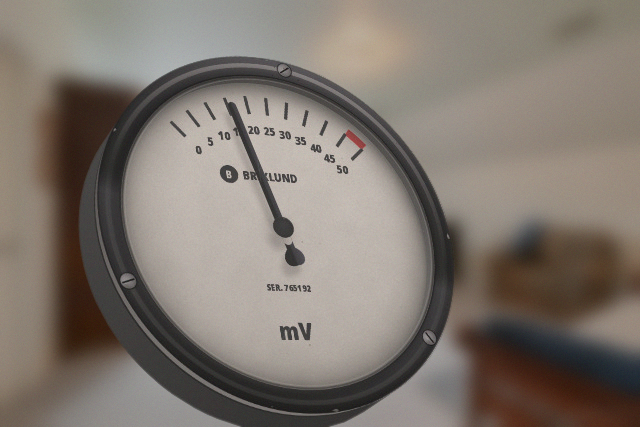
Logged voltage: {"value": 15, "unit": "mV"}
